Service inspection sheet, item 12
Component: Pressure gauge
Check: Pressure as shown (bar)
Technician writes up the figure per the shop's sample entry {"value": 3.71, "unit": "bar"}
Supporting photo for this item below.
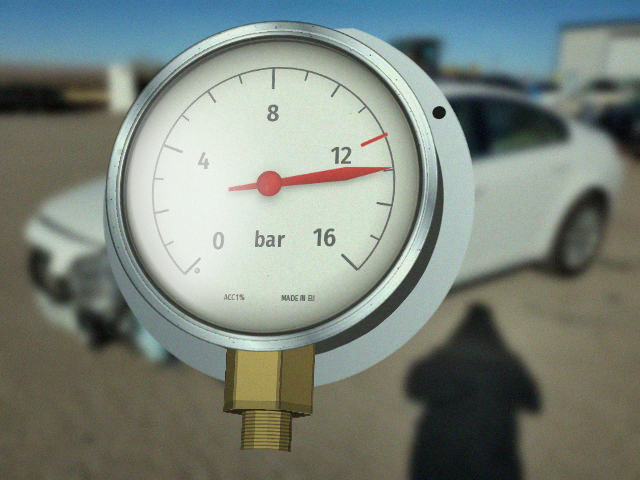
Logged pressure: {"value": 13, "unit": "bar"}
